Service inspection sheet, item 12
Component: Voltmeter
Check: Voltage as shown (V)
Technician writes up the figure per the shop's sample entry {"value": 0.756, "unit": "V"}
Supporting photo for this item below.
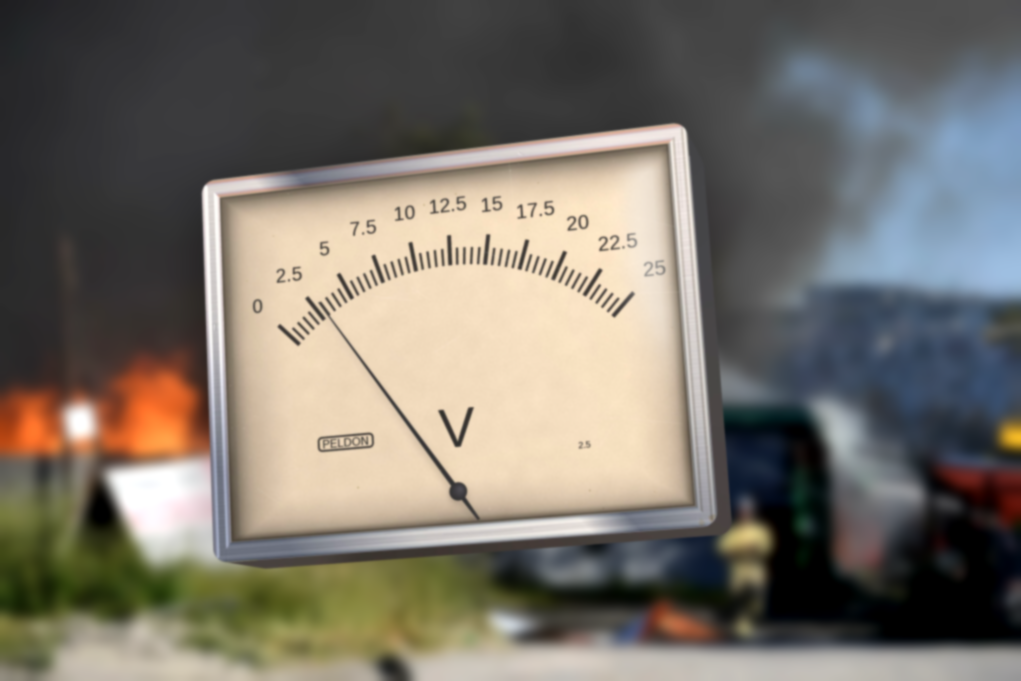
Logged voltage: {"value": 3, "unit": "V"}
